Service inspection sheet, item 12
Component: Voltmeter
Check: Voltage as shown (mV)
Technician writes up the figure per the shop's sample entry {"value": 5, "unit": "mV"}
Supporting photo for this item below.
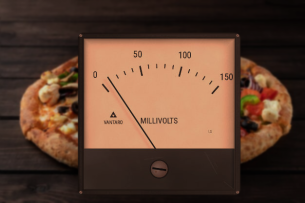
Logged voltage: {"value": 10, "unit": "mV"}
